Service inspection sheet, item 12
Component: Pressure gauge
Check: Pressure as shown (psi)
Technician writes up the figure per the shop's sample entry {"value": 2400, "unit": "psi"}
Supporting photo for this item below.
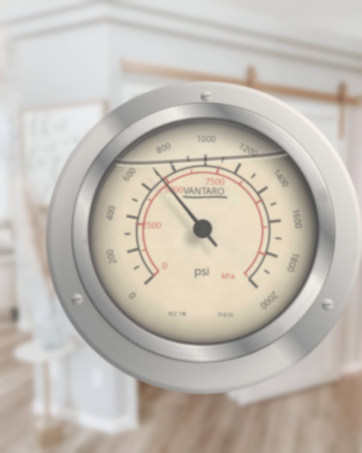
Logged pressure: {"value": 700, "unit": "psi"}
